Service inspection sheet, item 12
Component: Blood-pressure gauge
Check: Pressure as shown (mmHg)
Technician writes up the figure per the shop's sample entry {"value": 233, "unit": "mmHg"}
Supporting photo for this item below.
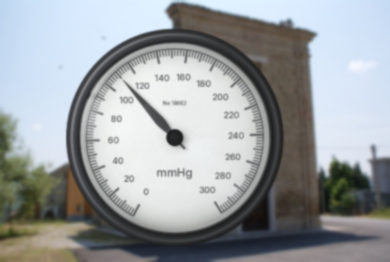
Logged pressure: {"value": 110, "unit": "mmHg"}
